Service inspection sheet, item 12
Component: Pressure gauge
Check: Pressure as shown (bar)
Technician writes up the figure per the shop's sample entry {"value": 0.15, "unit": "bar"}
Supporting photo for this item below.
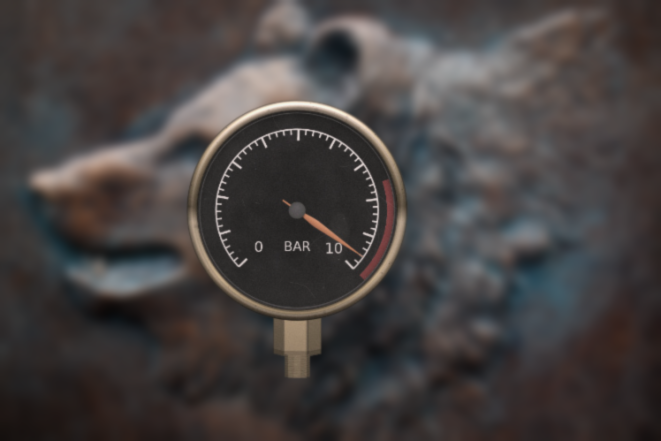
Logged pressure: {"value": 9.6, "unit": "bar"}
